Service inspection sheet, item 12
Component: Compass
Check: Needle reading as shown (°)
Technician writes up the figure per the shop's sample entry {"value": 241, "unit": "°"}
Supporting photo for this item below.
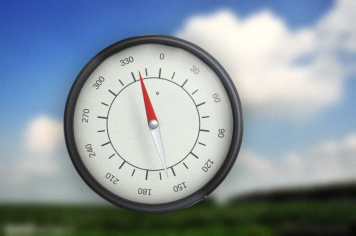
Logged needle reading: {"value": 337.5, "unit": "°"}
